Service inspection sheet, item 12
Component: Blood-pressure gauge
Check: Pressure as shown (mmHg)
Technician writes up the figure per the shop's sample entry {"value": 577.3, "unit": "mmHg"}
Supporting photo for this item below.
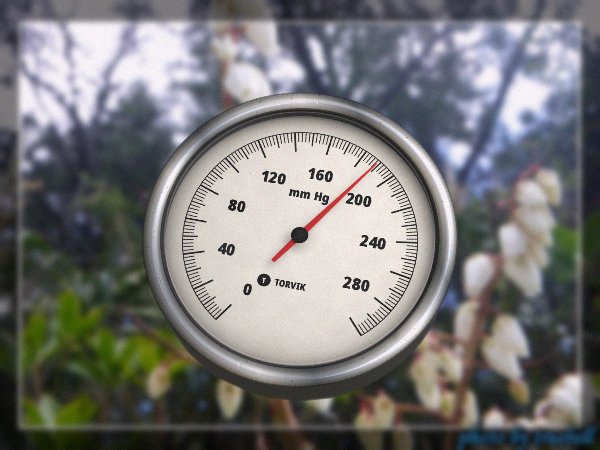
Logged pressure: {"value": 190, "unit": "mmHg"}
